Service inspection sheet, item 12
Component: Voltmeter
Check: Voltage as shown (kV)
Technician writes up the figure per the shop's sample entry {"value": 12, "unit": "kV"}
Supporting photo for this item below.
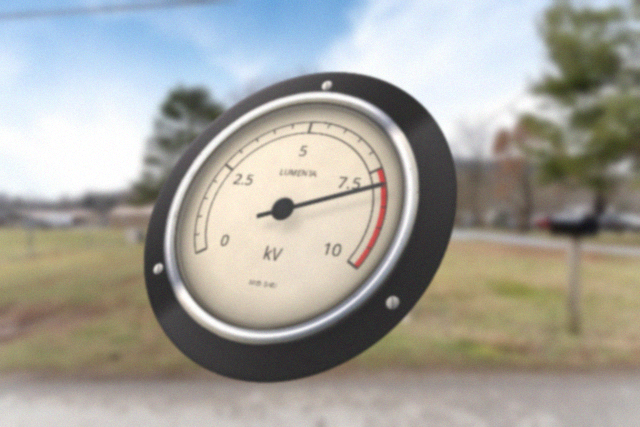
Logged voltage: {"value": 8, "unit": "kV"}
